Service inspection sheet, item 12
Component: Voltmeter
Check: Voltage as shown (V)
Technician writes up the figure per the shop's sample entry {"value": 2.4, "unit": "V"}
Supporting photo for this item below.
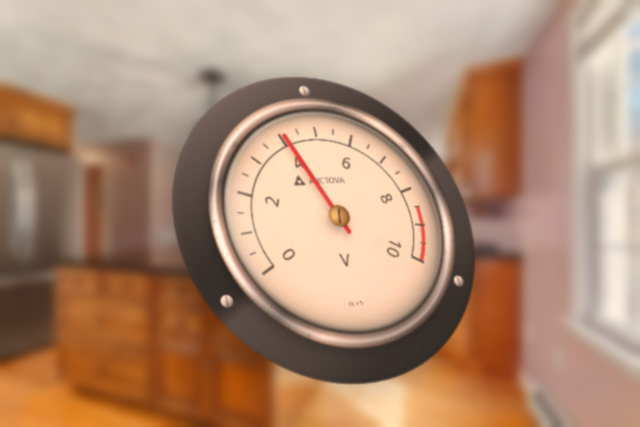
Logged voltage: {"value": 4, "unit": "V"}
